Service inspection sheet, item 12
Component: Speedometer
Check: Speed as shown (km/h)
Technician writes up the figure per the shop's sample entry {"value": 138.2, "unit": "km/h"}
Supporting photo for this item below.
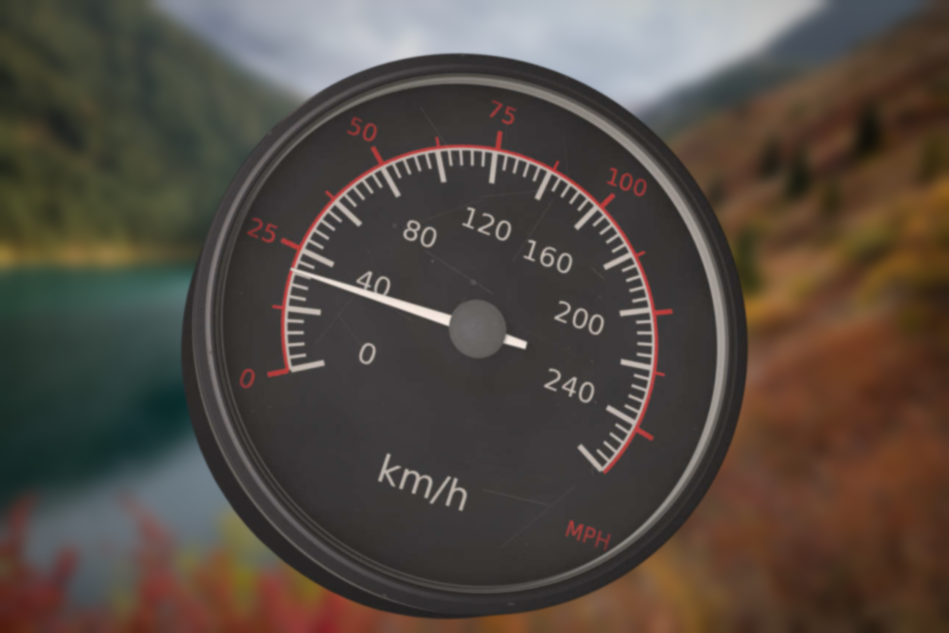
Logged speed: {"value": 32, "unit": "km/h"}
